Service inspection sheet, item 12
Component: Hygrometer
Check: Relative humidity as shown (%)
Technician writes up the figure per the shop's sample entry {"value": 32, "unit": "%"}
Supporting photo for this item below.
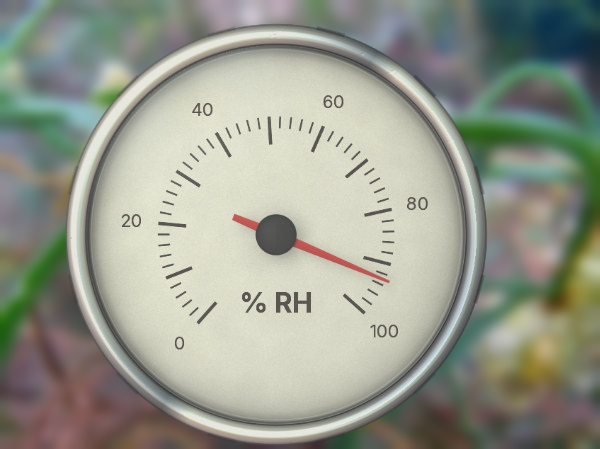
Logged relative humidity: {"value": 93, "unit": "%"}
